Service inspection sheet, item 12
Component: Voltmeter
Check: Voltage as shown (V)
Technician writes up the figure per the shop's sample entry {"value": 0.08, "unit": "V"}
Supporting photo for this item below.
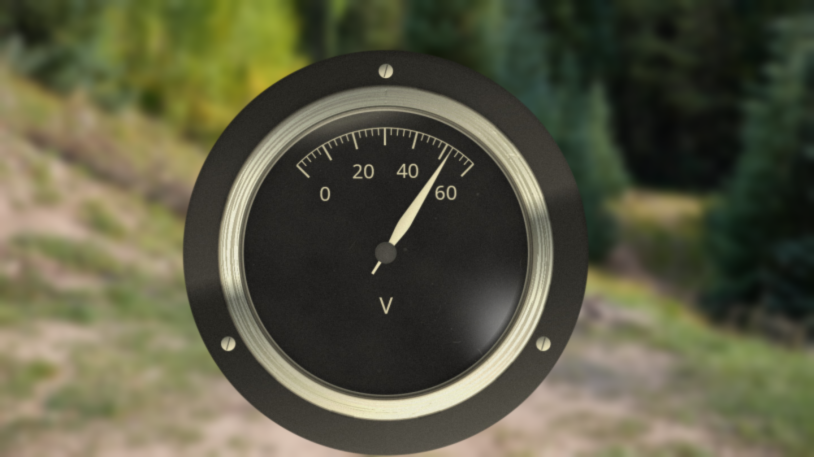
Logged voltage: {"value": 52, "unit": "V"}
